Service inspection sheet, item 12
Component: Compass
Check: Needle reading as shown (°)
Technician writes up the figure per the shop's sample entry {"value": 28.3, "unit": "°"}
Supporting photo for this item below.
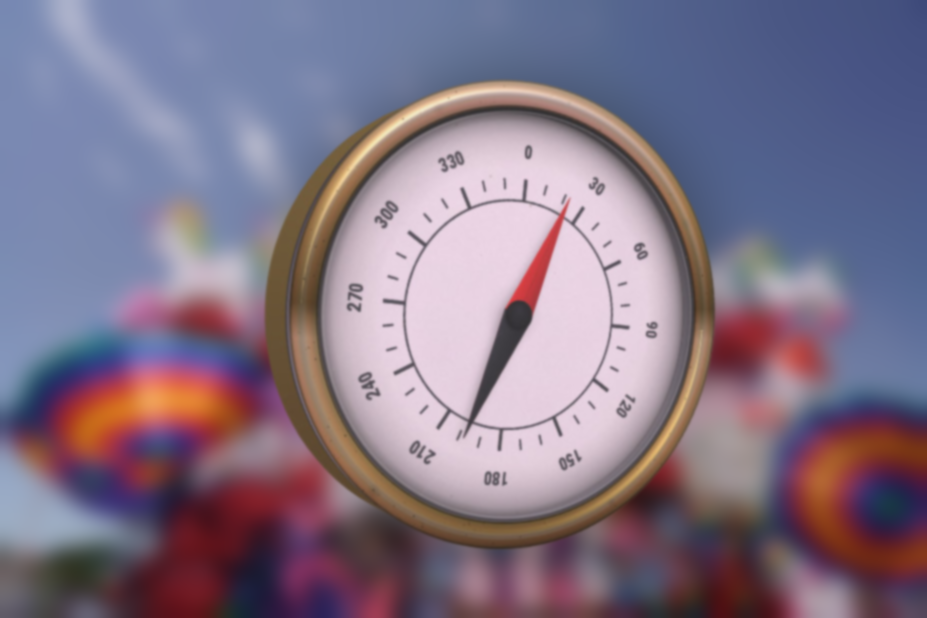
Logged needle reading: {"value": 20, "unit": "°"}
